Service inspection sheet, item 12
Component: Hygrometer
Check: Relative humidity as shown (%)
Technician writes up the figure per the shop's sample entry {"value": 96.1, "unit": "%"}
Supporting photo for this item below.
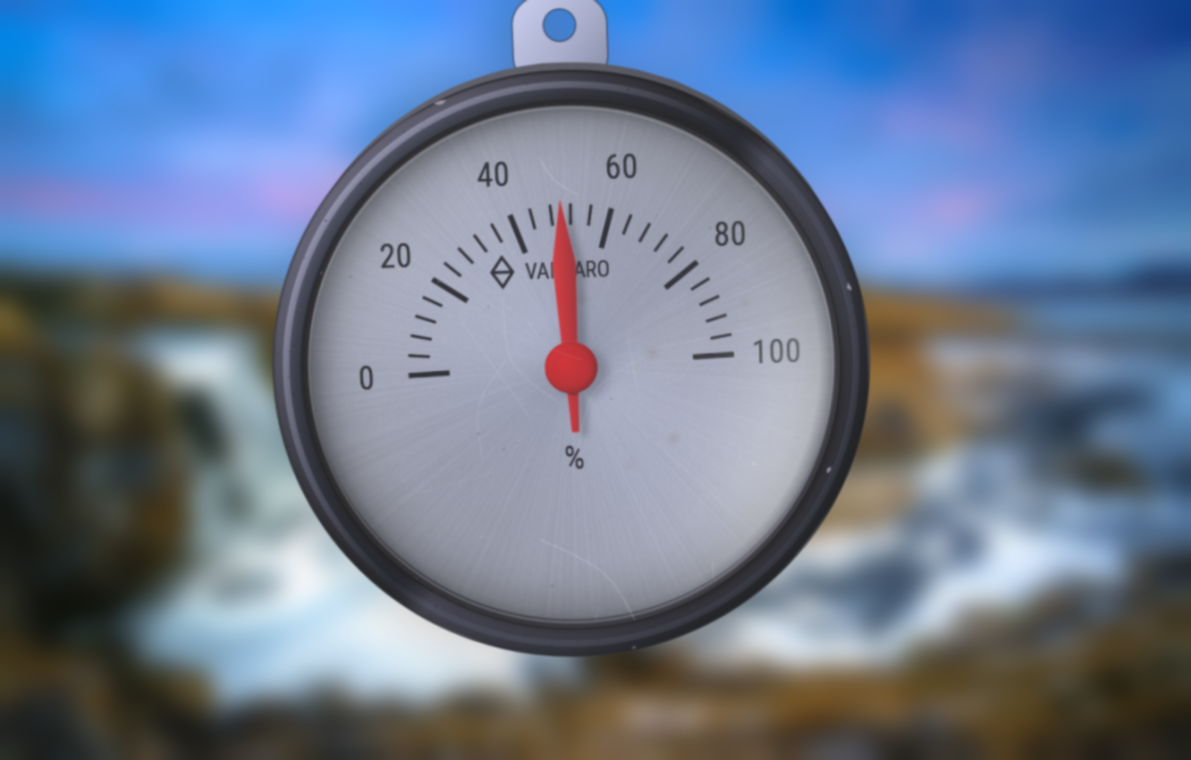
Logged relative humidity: {"value": 50, "unit": "%"}
